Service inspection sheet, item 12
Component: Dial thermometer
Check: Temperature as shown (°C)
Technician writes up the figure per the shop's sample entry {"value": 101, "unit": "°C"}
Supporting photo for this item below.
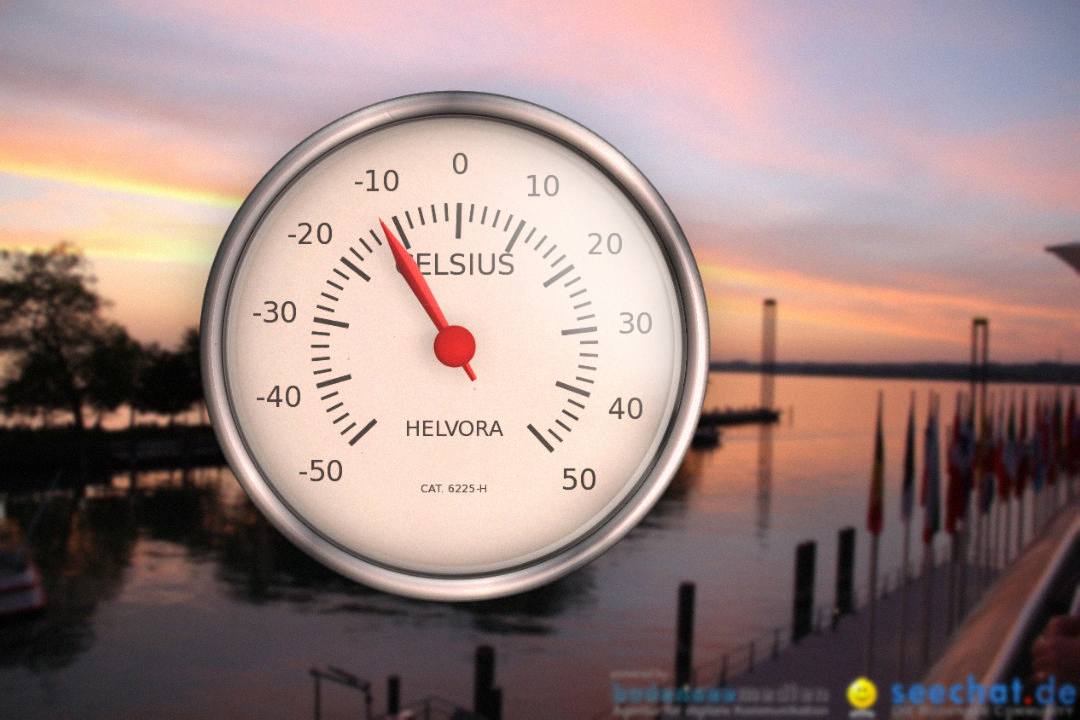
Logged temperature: {"value": -12, "unit": "°C"}
